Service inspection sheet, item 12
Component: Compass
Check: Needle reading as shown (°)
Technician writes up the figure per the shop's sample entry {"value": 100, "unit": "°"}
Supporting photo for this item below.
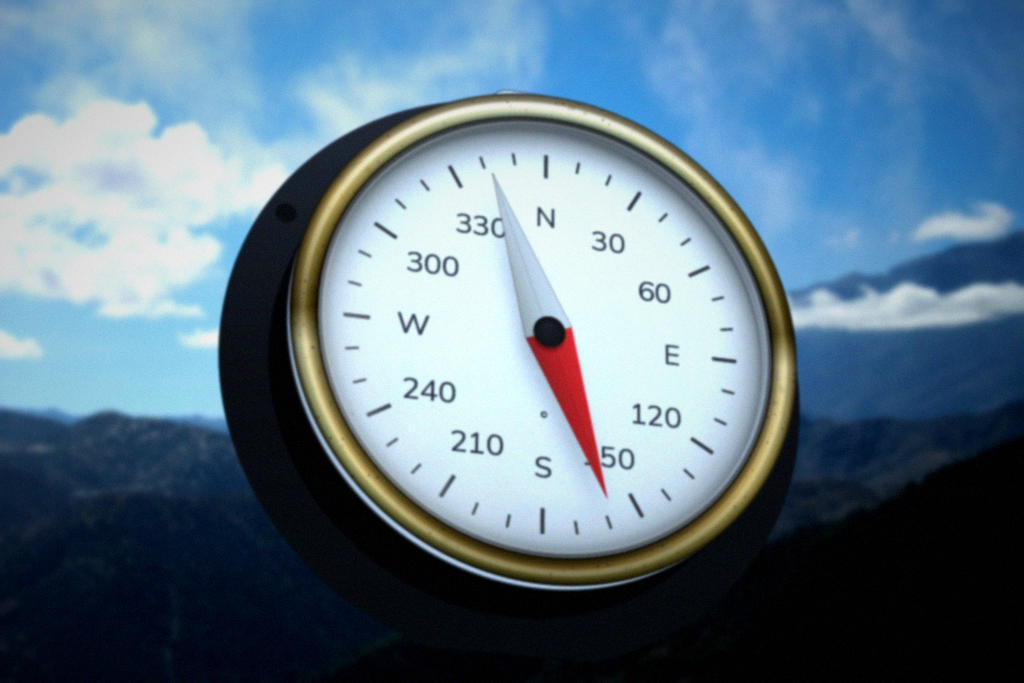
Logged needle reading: {"value": 160, "unit": "°"}
